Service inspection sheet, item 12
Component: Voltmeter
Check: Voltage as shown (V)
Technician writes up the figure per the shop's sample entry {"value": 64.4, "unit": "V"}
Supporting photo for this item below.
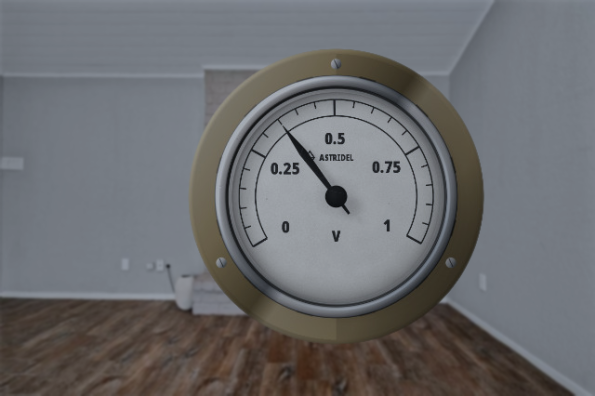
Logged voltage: {"value": 0.35, "unit": "V"}
